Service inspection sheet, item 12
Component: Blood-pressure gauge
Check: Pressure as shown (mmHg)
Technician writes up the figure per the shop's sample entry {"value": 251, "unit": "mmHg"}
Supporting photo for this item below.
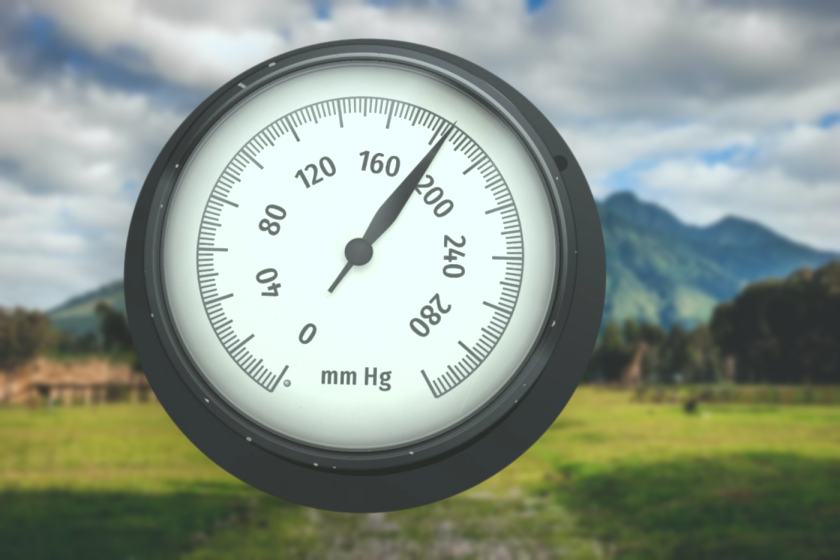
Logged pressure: {"value": 184, "unit": "mmHg"}
